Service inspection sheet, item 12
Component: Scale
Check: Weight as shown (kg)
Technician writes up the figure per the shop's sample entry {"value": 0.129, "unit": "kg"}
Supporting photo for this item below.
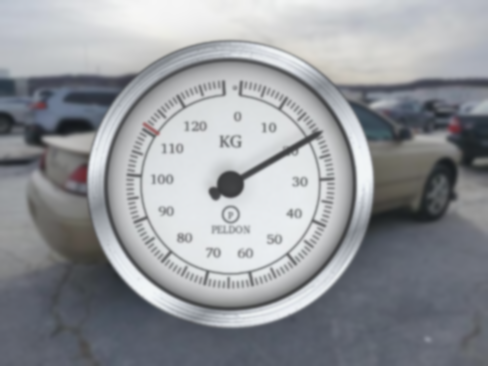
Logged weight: {"value": 20, "unit": "kg"}
